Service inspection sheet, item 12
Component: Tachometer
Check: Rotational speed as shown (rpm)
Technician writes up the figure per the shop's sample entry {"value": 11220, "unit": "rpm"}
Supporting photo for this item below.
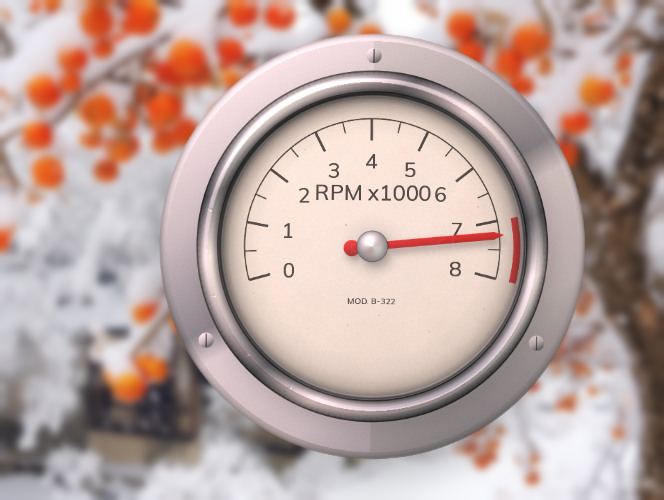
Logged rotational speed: {"value": 7250, "unit": "rpm"}
